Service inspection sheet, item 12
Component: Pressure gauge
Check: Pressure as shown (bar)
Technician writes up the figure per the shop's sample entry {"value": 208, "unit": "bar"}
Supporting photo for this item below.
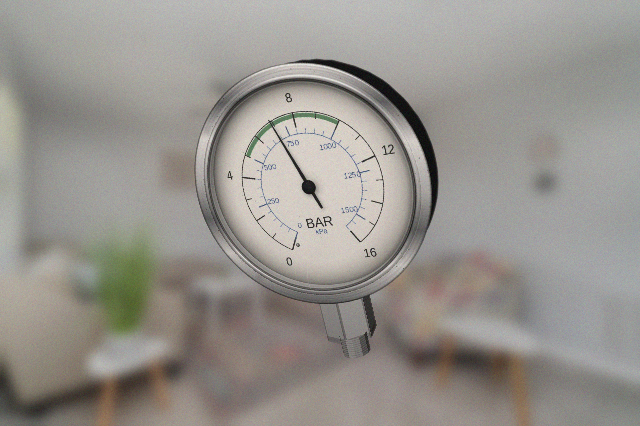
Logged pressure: {"value": 7, "unit": "bar"}
